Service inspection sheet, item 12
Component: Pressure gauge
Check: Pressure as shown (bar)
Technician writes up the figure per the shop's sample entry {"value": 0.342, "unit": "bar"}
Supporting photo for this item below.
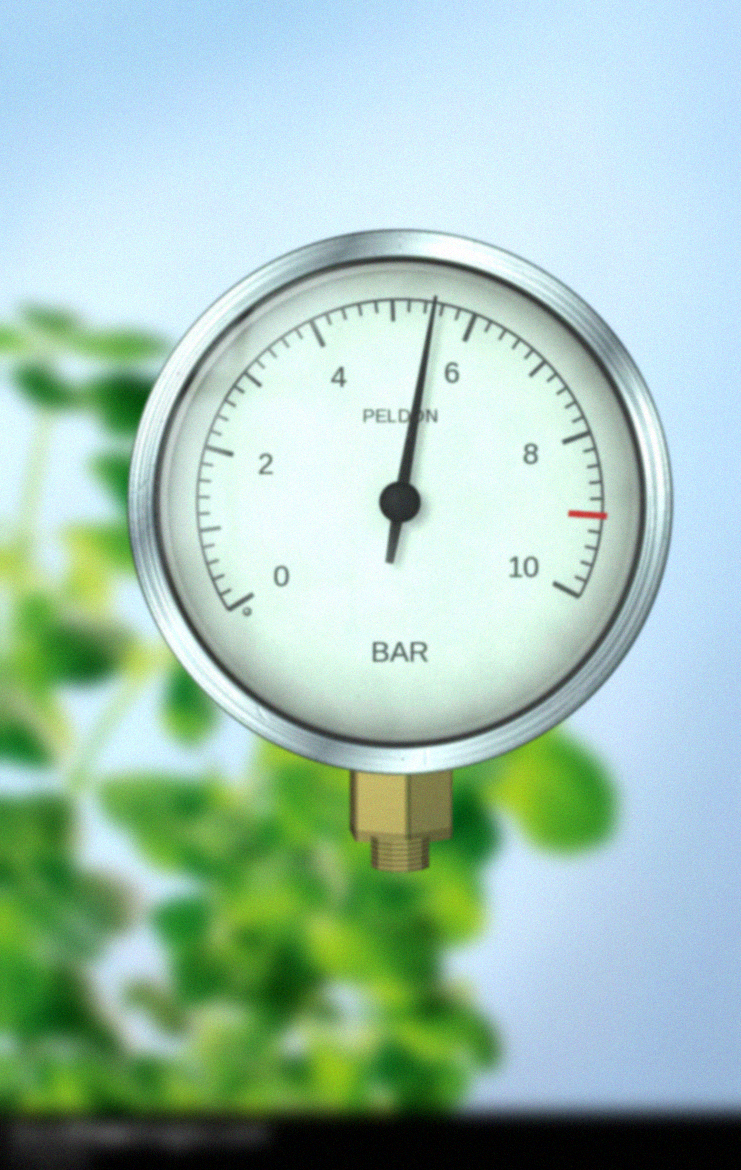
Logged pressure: {"value": 5.5, "unit": "bar"}
